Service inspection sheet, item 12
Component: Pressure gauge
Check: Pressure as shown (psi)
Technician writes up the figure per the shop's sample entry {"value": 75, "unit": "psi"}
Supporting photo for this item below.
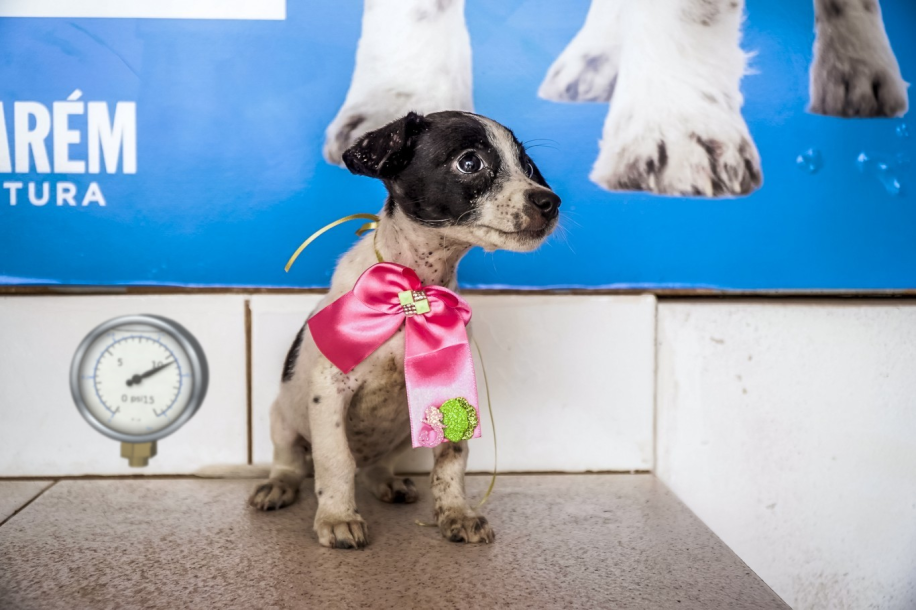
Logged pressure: {"value": 10.5, "unit": "psi"}
